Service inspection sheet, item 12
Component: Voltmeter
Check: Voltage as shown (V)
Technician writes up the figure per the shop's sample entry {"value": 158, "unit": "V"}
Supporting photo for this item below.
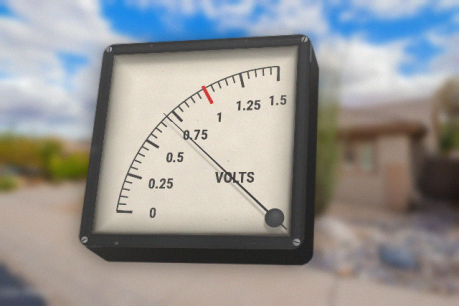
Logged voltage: {"value": 0.7, "unit": "V"}
